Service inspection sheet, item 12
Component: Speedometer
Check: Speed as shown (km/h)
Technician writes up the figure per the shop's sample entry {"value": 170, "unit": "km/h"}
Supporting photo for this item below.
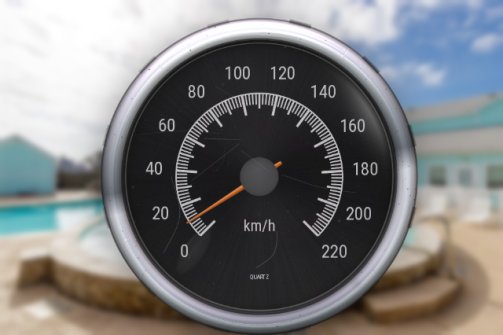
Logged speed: {"value": 10, "unit": "km/h"}
